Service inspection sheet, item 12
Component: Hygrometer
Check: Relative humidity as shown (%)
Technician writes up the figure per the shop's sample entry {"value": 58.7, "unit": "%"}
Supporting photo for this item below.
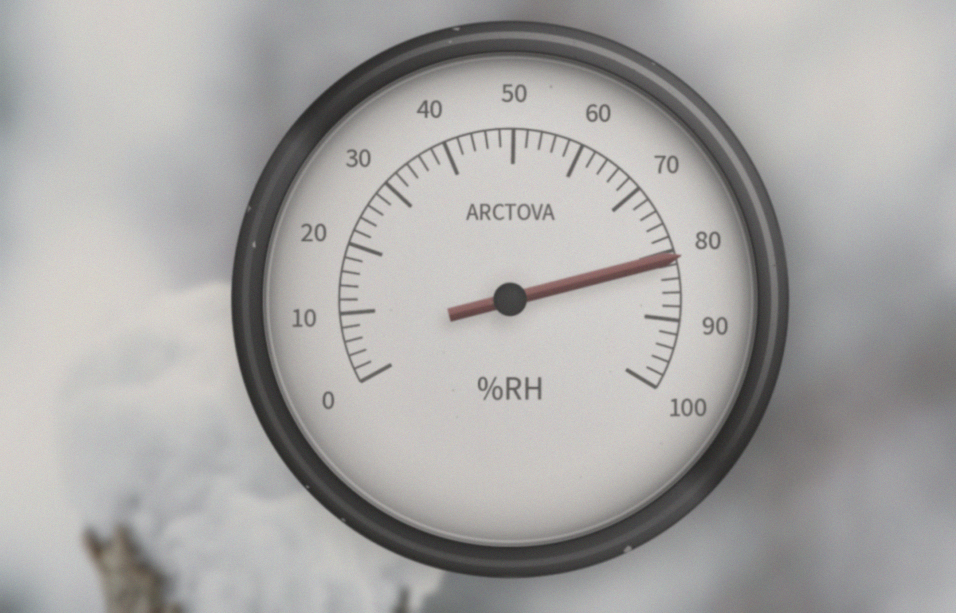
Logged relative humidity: {"value": 81, "unit": "%"}
